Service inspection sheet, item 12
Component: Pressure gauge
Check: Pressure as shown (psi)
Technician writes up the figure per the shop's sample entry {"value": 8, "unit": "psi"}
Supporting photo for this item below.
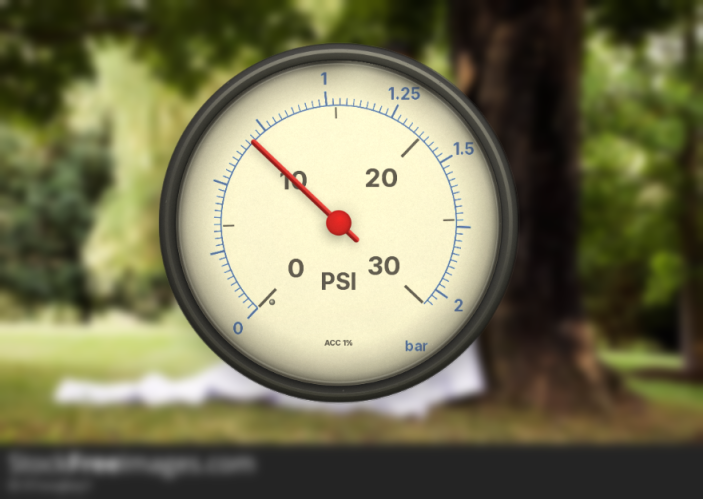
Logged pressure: {"value": 10, "unit": "psi"}
